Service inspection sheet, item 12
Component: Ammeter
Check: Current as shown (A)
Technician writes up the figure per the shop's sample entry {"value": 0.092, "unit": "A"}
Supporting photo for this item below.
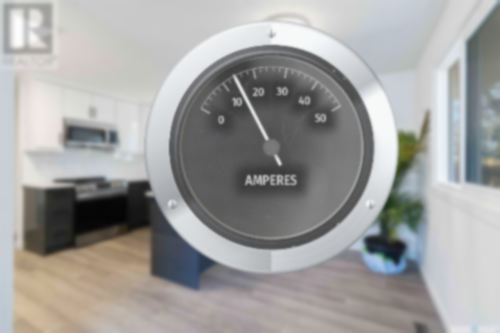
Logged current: {"value": 14, "unit": "A"}
